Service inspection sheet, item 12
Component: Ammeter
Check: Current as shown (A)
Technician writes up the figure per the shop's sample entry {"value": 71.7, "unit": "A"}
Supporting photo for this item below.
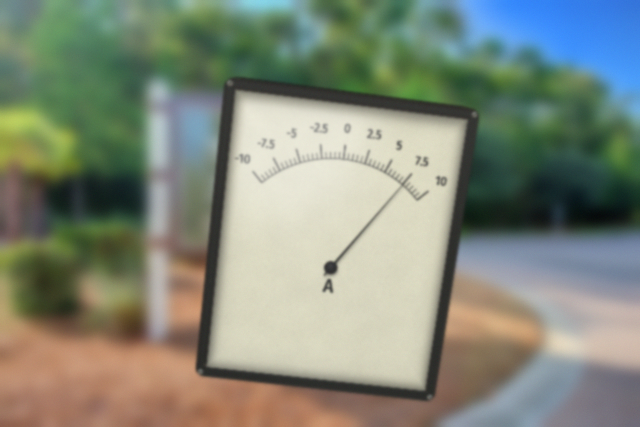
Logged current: {"value": 7.5, "unit": "A"}
